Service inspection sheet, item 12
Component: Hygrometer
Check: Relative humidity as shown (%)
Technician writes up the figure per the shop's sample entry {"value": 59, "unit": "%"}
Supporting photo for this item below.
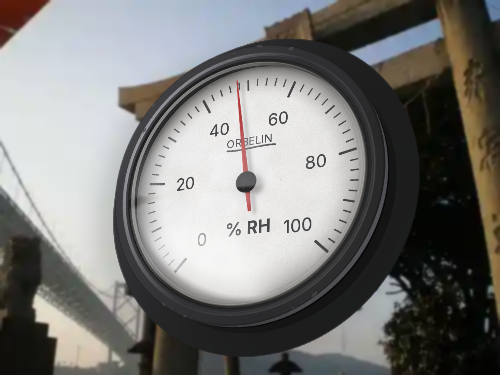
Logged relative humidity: {"value": 48, "unit": "%"}
